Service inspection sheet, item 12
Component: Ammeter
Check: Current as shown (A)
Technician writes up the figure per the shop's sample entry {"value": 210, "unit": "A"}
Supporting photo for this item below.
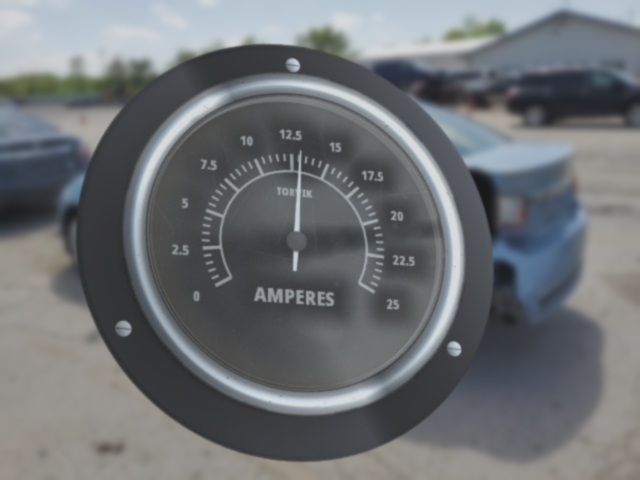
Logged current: {"value": 13, "unit": "A"}
